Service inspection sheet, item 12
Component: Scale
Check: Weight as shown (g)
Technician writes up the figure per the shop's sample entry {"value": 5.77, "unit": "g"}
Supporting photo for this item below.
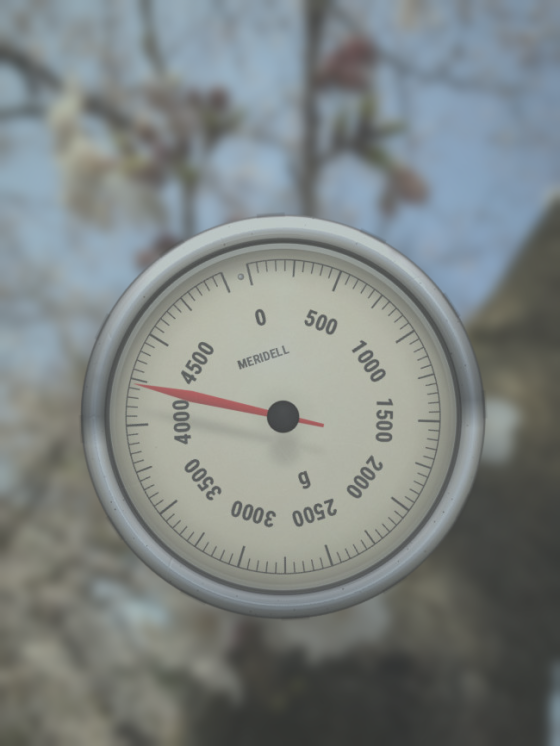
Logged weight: {"value": 4225, "unit": "g"}
